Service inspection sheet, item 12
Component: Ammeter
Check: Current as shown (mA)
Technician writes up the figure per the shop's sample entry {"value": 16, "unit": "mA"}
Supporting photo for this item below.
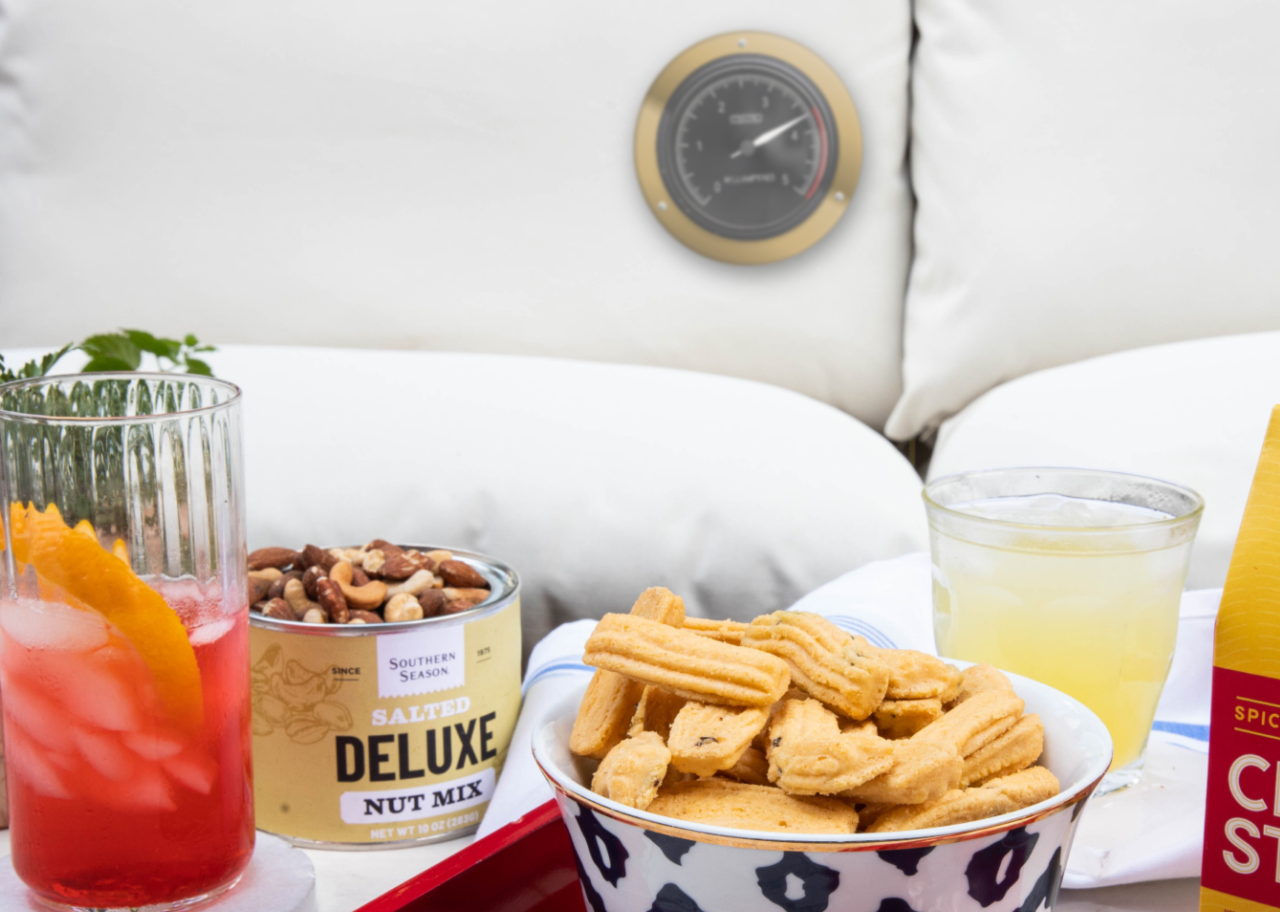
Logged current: {"value": 3.75, "unit": "mA"}
